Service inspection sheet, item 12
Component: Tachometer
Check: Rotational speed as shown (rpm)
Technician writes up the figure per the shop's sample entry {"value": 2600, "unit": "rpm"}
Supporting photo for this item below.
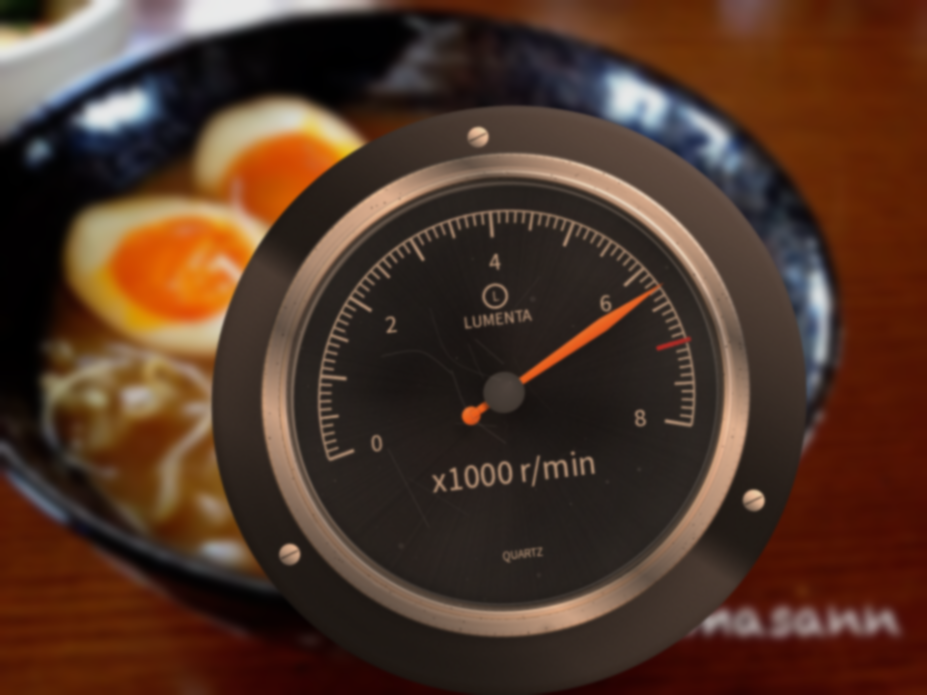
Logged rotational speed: {"value": 6300, "unit": "rpm"}
